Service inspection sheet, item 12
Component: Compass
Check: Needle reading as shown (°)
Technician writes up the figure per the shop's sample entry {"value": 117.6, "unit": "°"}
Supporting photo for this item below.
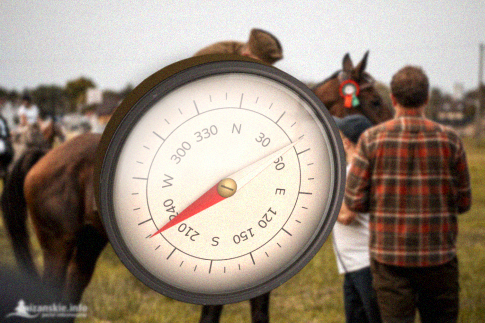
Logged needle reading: {"value": 230, "unit": "°"}
